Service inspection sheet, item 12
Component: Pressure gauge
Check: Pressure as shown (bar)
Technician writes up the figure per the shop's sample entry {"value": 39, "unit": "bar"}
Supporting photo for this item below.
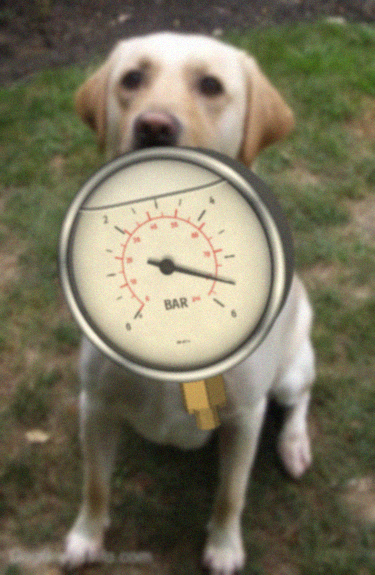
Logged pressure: {"value": 5.5, "unit": "bar"}
